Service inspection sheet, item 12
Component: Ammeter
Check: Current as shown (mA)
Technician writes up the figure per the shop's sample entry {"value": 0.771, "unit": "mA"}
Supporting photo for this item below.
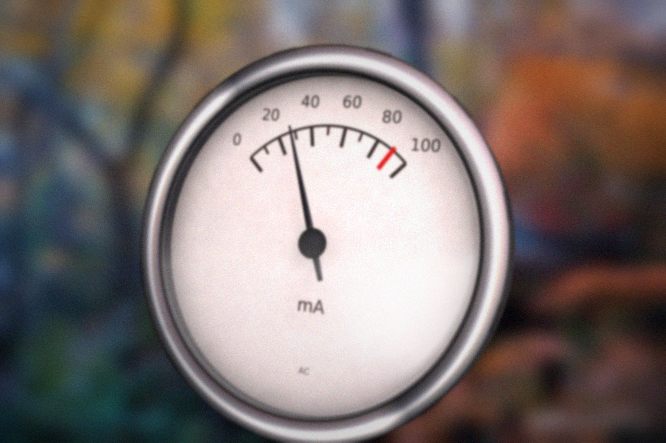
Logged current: {"value": 30, "unit": "mA"}
